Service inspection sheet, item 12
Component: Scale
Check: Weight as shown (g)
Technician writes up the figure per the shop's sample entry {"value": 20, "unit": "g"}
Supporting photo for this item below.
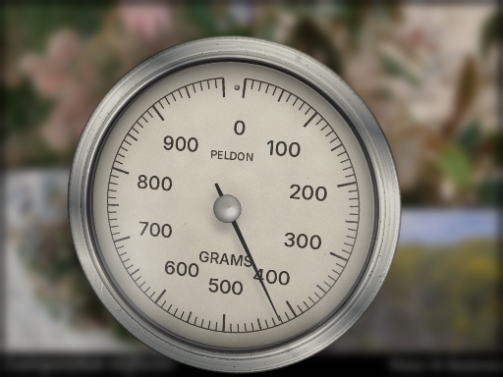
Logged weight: {"value": 420, "unit": "g"}
